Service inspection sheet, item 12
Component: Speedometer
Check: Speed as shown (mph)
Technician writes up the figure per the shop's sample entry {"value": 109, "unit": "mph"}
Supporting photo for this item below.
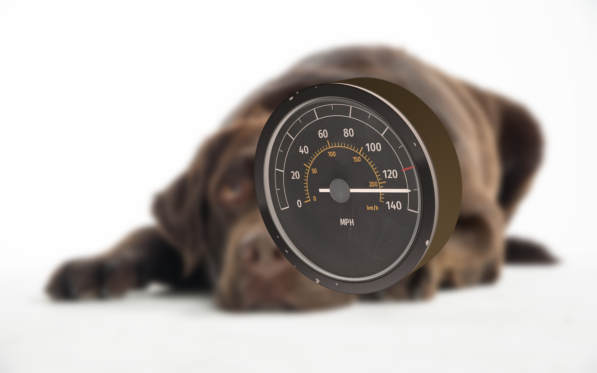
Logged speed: {"value": 130, "unit": "mph"}
